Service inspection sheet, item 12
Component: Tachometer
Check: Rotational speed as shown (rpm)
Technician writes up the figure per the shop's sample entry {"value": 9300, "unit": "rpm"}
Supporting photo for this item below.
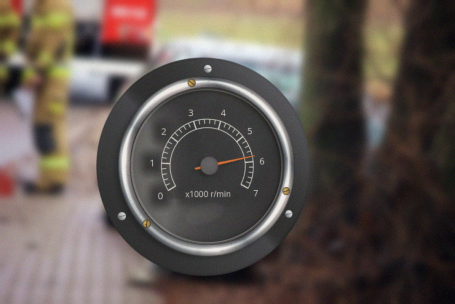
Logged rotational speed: {"value": 5800, "unit": "rpm"}
